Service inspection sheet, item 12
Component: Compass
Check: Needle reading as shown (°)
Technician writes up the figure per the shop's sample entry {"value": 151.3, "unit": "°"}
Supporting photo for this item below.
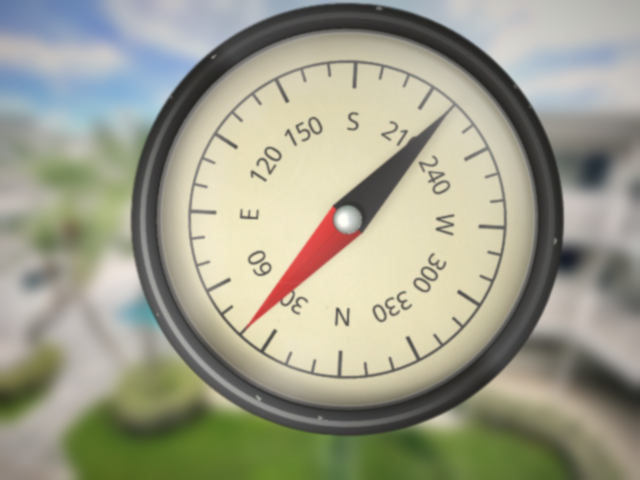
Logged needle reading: {"value": 40, "unit": "°"}
